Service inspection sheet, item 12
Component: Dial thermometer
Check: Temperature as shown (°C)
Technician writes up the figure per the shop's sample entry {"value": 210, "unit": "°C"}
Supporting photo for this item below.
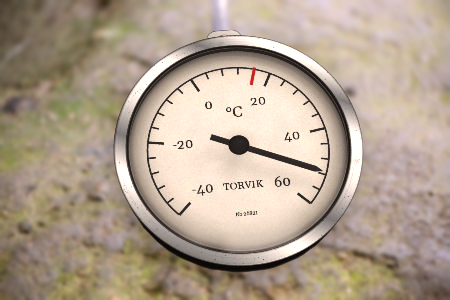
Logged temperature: {"value": 52, "unit": "°C"}
